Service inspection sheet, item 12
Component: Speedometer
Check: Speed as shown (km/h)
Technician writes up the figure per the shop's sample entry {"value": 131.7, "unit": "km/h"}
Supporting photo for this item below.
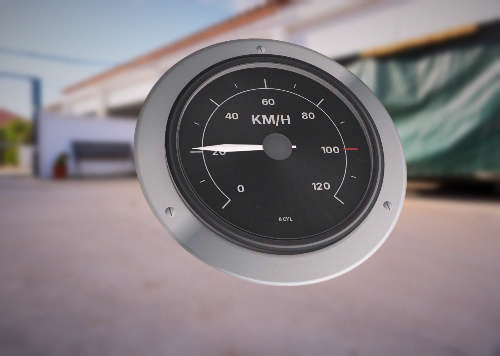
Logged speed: {"value": 20, "unit": "km/h"}
